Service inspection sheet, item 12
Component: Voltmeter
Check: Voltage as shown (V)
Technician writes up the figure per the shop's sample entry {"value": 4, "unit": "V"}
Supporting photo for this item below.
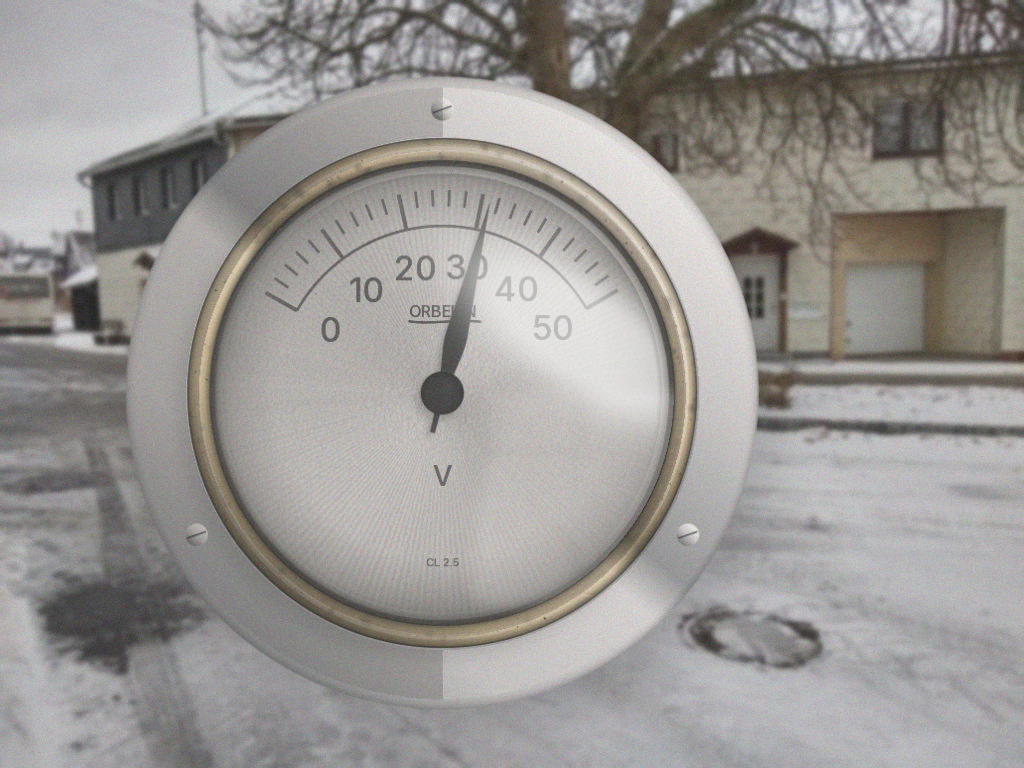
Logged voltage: {"value": 31, "unit": "V"}
